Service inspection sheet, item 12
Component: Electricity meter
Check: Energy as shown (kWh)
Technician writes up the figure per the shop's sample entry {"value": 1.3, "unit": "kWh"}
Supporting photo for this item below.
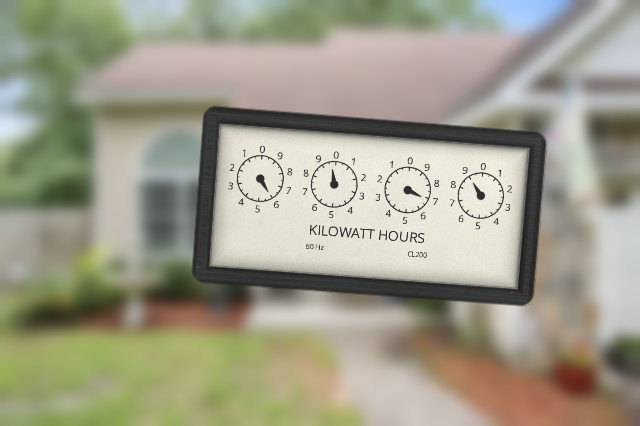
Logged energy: {"value": 5969, "unit": "kWh"}
